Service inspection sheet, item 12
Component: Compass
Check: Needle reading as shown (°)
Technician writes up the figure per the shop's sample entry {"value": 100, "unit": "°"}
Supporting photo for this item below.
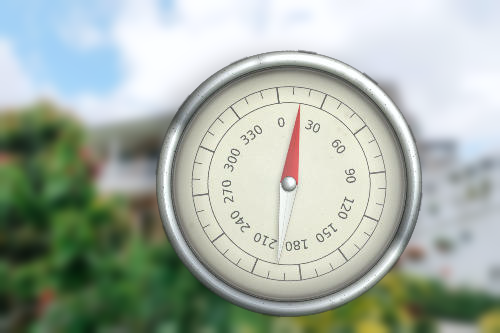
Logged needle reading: {"value": 15, "unit": "°"}
